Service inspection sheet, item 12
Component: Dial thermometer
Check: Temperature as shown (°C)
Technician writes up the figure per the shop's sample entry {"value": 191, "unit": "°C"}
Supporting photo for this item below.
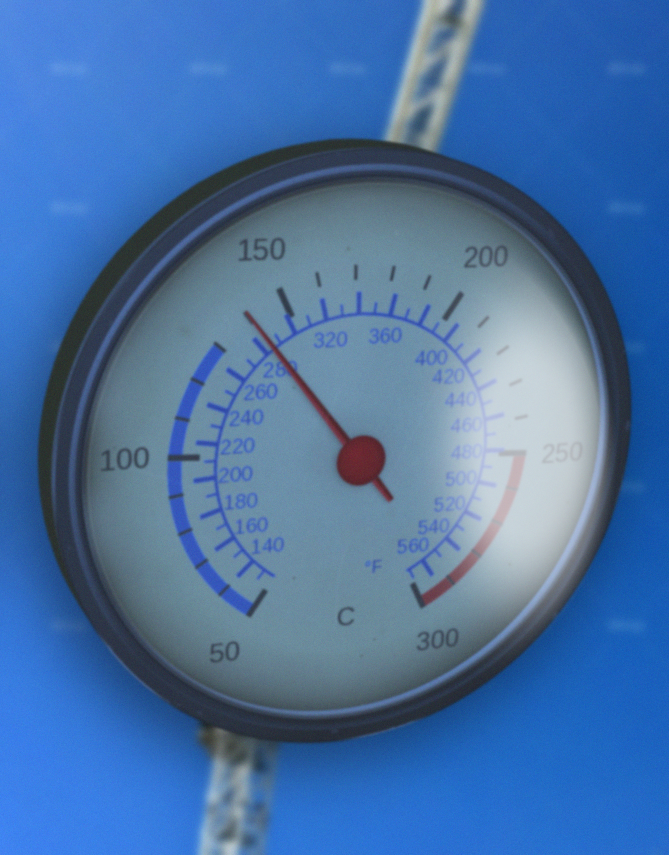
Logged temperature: {"value": 140, "unit": "°C"}
